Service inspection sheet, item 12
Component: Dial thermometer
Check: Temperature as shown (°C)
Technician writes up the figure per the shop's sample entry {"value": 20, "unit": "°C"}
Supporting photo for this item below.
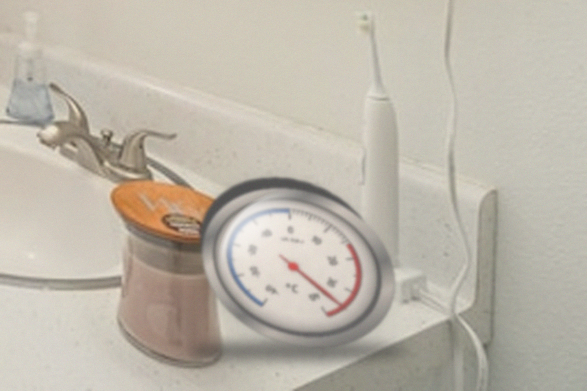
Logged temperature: {"value": 35, "unit": "°C"}
